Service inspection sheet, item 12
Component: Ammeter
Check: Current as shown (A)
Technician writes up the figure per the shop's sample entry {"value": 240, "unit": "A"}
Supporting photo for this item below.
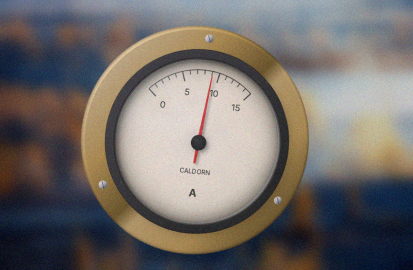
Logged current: {"value": 9, "unit": "A"}
